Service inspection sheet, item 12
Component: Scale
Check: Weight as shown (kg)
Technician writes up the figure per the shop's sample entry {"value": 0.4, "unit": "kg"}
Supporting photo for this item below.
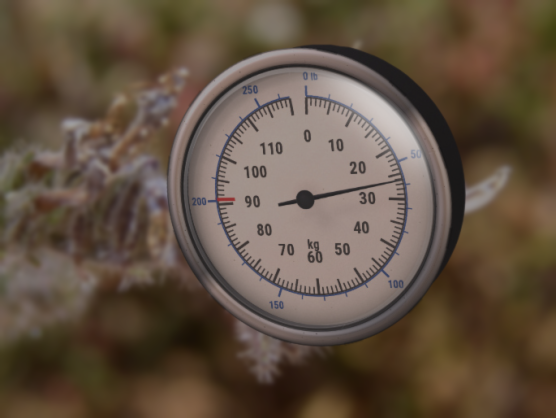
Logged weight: {"value": 26, "unit": "kg"}
